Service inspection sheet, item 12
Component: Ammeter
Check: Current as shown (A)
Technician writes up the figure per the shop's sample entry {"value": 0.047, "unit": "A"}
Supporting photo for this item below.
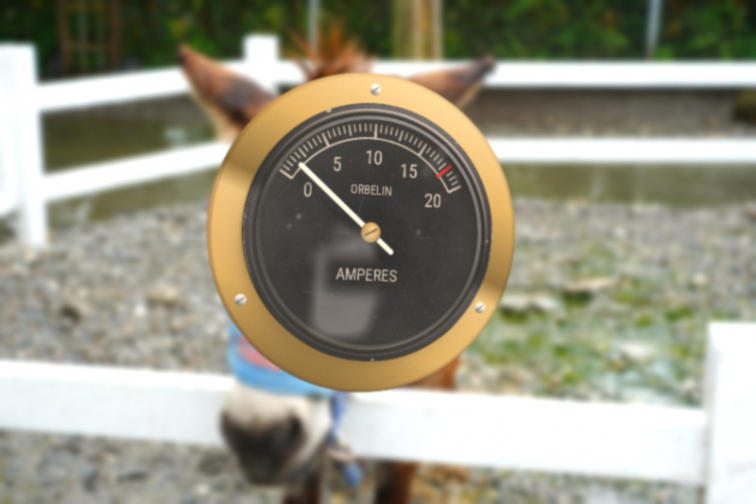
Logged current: {"value": 1.5, "unit": "A"}
